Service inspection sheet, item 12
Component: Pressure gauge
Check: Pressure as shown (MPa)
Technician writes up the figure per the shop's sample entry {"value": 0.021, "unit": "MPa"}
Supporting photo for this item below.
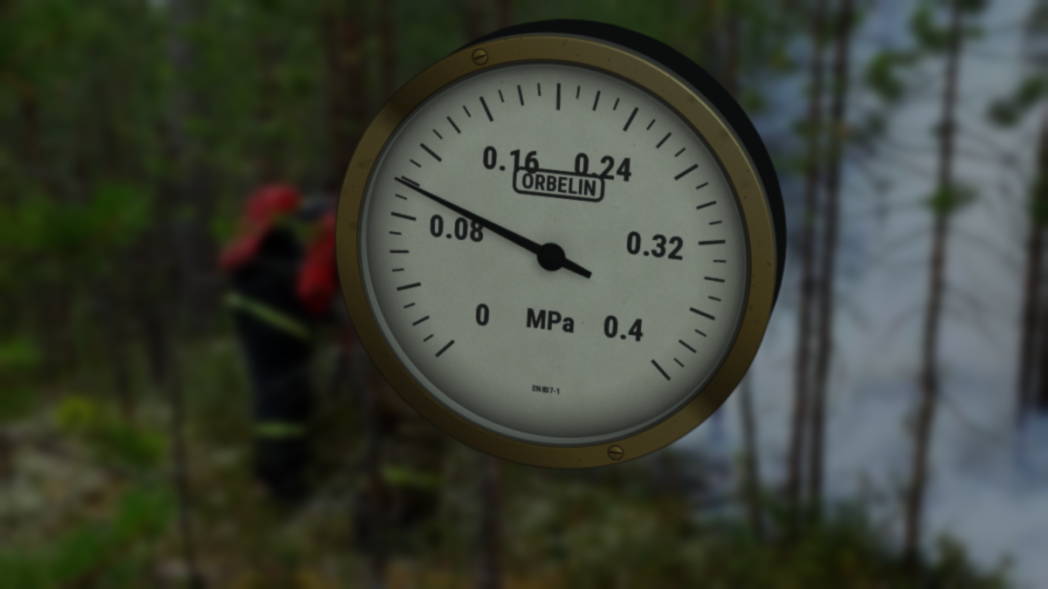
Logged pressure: {"value": 0.1, "unit": "MPa"}
